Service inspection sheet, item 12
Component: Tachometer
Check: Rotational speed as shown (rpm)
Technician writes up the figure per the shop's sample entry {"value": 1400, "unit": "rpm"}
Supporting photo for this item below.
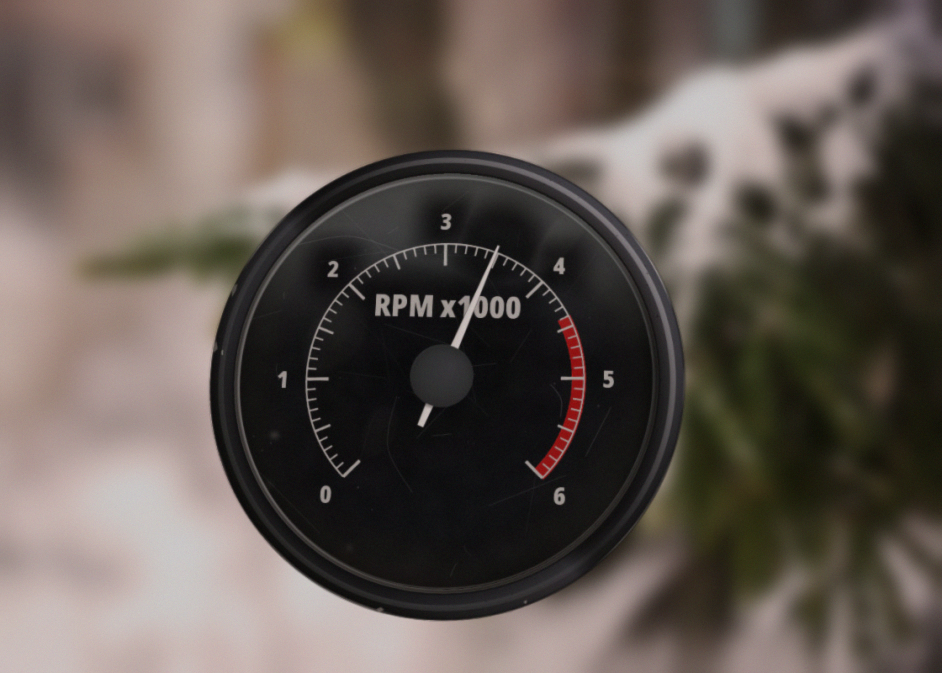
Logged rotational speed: {"value": 3500, "unit": "rpm"}
